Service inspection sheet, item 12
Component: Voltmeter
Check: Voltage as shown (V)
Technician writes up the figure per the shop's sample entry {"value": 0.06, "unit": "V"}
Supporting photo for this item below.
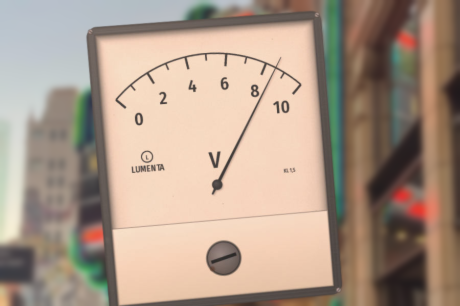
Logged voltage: {"value": 8.5, "unit": "V"}
